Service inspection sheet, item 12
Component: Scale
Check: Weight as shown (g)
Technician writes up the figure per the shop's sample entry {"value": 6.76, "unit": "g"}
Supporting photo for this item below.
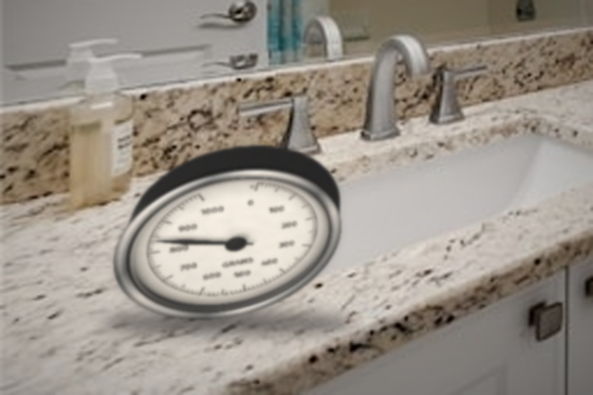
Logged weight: {"value": 850, "unit": "g"}
